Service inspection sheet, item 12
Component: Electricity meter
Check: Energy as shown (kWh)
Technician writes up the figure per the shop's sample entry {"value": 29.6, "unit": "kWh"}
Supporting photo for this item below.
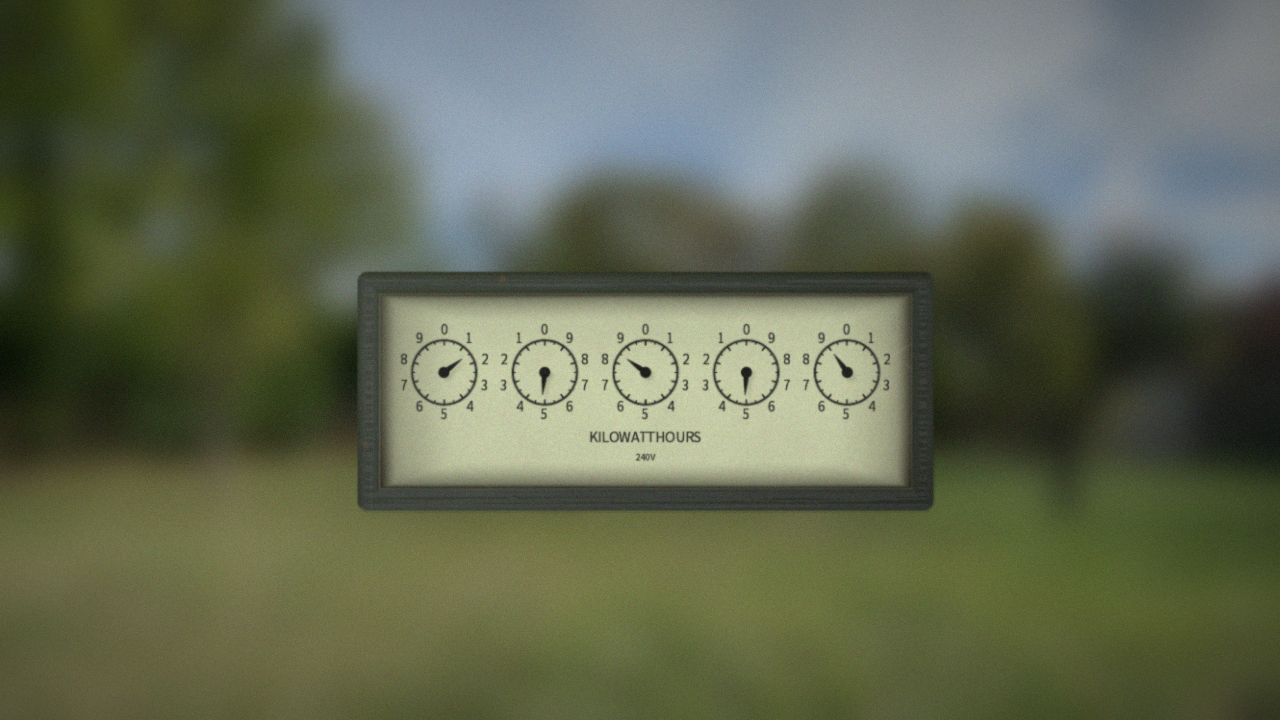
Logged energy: {"value": 14849, "unit": "kWh"}
